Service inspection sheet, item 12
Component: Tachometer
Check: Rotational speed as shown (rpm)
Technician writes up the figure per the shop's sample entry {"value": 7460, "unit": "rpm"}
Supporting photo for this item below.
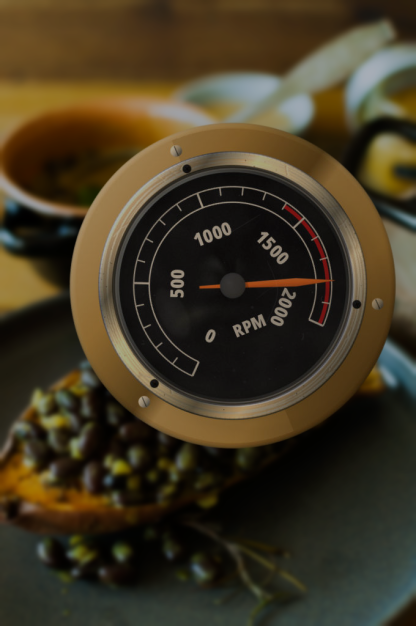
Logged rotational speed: {"value": 1800, "unit": "rpm"}
